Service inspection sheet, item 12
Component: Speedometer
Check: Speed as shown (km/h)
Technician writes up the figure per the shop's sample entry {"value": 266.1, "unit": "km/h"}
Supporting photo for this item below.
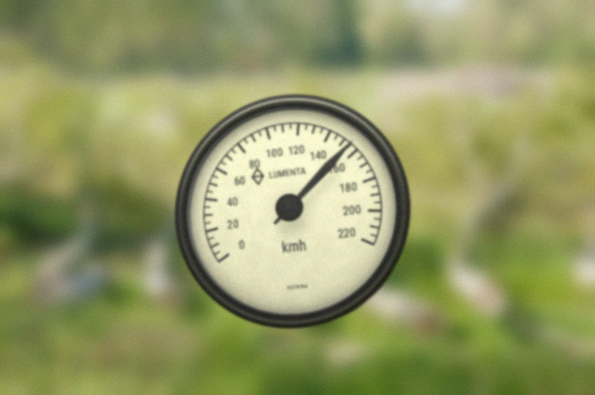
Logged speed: {"value": 155, "unit": "km/h"}
